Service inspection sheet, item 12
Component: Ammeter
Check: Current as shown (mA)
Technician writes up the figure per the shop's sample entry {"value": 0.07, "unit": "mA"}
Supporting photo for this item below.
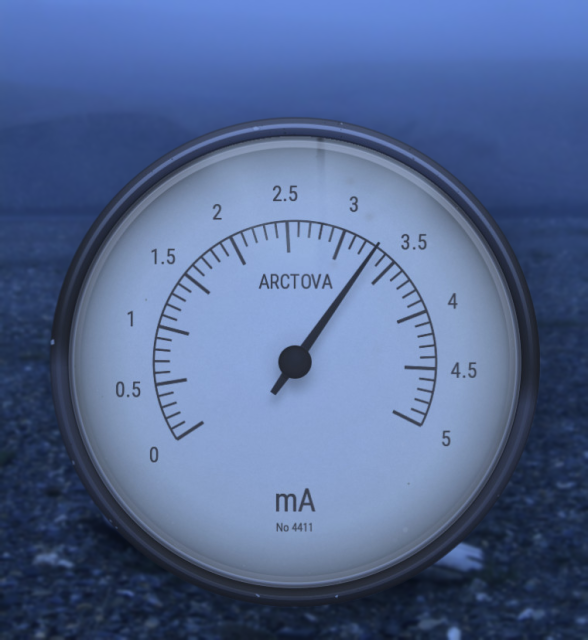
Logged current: {"value": 3.3, "unit": "mA"}
